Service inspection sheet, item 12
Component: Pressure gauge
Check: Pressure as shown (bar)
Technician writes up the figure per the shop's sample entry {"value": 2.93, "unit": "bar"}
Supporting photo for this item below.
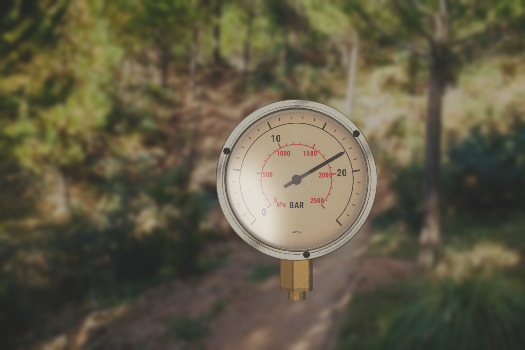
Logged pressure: {"value": 18, "unit": "bar"}
